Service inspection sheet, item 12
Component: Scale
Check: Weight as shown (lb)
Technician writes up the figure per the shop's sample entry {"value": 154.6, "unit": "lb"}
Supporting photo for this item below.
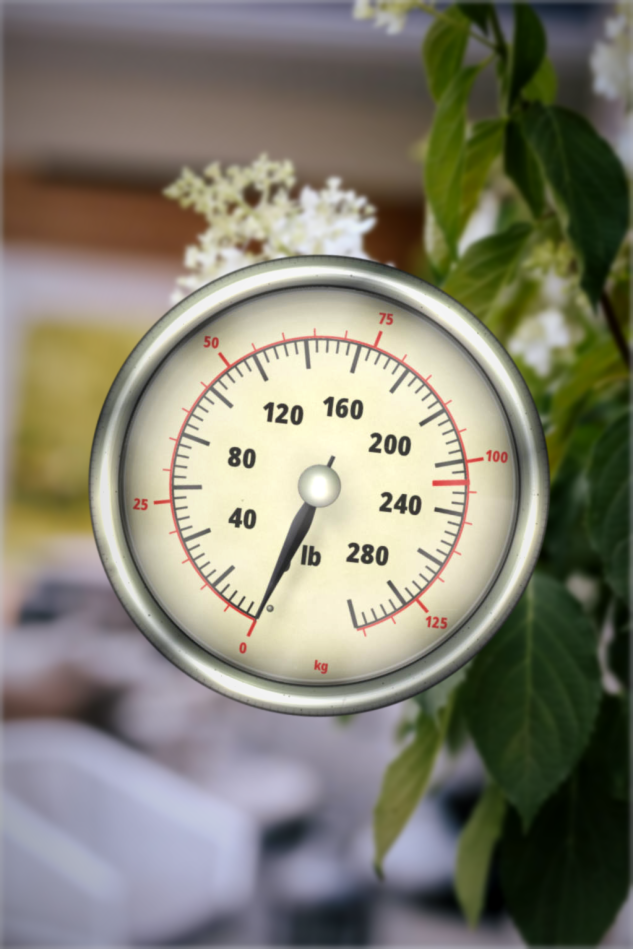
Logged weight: {"value": 0, "unit": "lb"}
